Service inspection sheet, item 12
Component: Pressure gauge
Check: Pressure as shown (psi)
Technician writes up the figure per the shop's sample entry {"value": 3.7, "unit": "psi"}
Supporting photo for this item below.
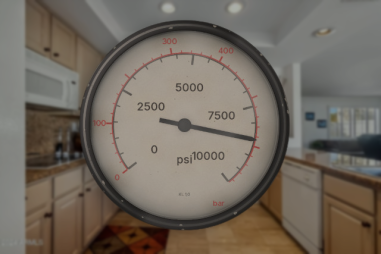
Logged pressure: {"value": 8500, "unit": "psi"}
